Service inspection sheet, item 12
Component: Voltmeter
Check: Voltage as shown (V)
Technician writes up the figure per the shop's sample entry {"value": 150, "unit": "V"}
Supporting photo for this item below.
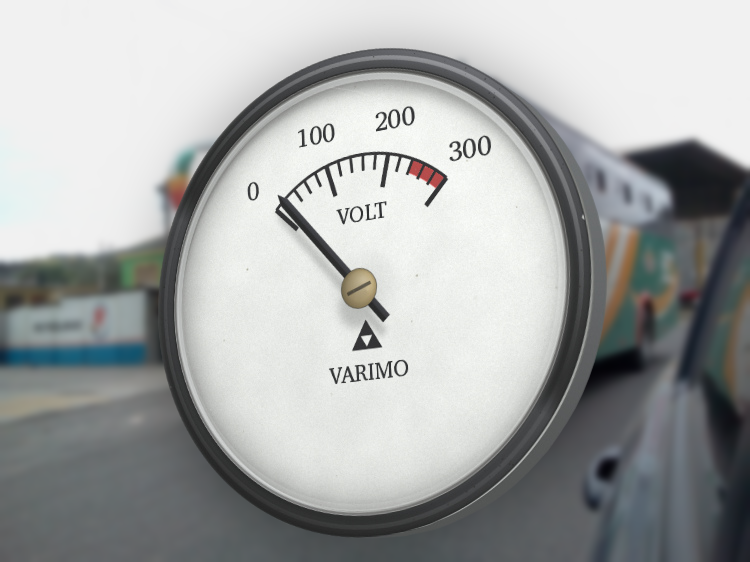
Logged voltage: {"value": 20, "unit": "V"}
